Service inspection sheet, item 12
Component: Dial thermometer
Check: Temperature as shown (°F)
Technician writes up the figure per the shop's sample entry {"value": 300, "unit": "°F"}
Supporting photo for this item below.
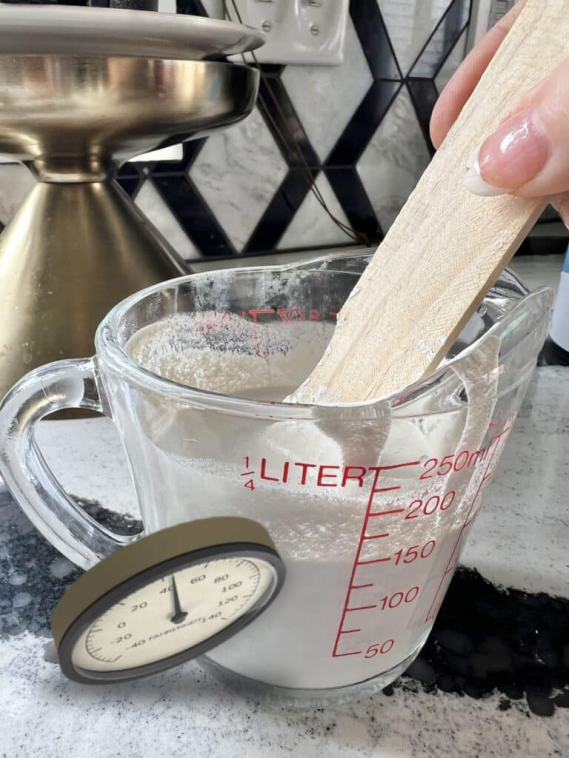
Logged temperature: {"value": 44, "unit": "°F"}
